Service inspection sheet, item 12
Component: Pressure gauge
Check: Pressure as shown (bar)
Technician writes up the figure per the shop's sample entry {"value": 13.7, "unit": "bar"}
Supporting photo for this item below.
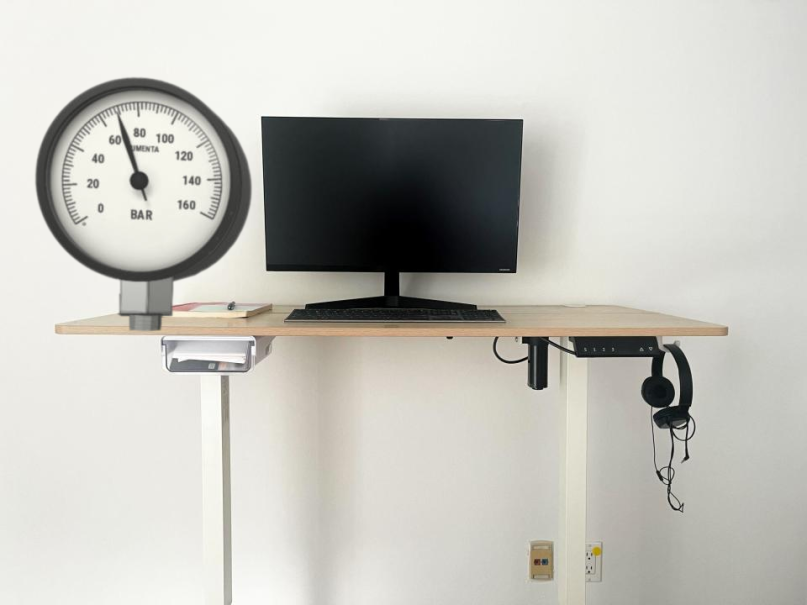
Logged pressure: {"value": 70, "unit": "bar"}
